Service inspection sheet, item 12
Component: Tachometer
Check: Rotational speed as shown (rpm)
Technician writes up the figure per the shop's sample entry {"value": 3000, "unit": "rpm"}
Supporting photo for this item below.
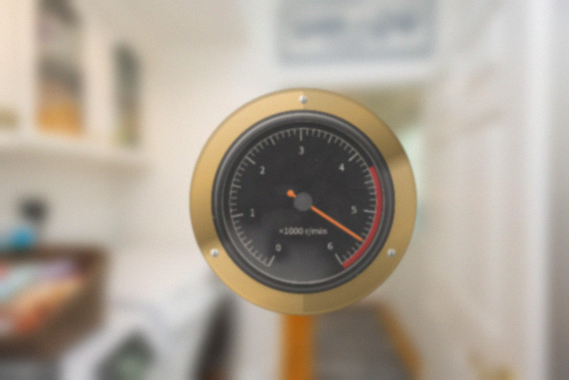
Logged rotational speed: {"value": 5500, "unit": "rpm"}
